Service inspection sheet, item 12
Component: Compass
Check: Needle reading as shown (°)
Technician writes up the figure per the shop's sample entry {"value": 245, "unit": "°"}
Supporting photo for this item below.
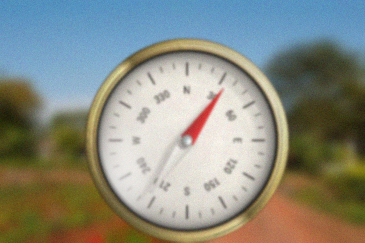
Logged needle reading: {"value": 35, "unit": "°"}
